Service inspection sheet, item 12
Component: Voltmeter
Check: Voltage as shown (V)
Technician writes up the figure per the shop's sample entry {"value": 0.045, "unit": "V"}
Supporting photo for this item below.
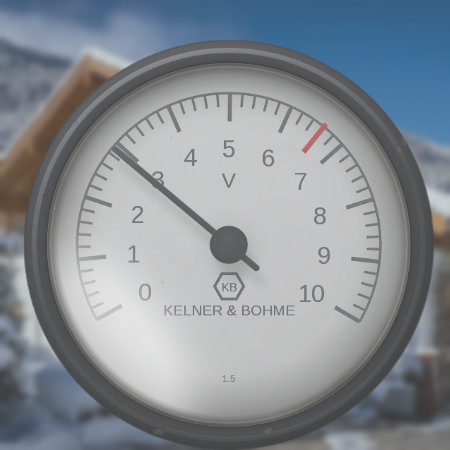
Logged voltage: {"value": 2.9, "unit": "V"}
